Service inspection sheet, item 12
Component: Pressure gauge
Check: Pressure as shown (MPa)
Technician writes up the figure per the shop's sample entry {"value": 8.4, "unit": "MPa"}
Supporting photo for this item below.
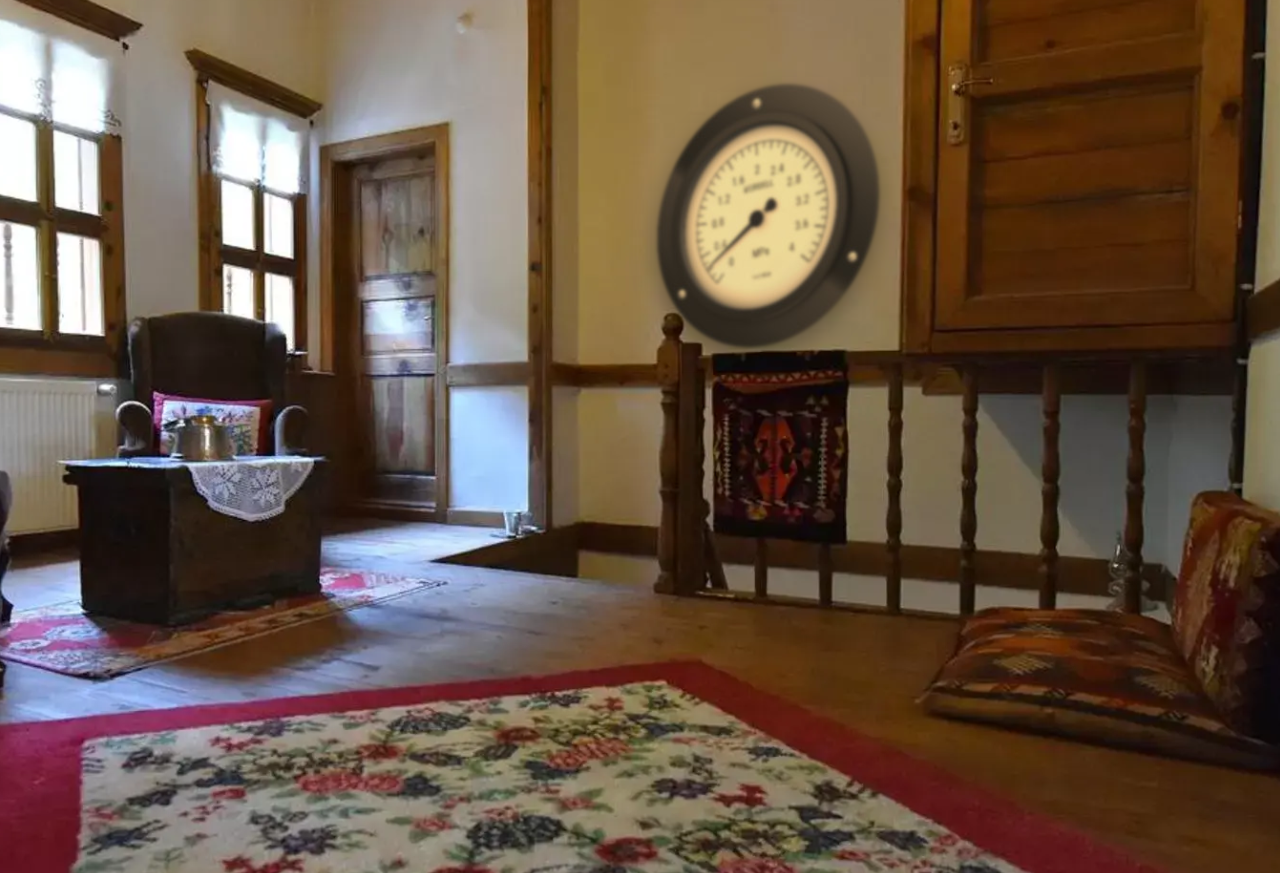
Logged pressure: {"value": 0.2, "unit": "MPa"}
